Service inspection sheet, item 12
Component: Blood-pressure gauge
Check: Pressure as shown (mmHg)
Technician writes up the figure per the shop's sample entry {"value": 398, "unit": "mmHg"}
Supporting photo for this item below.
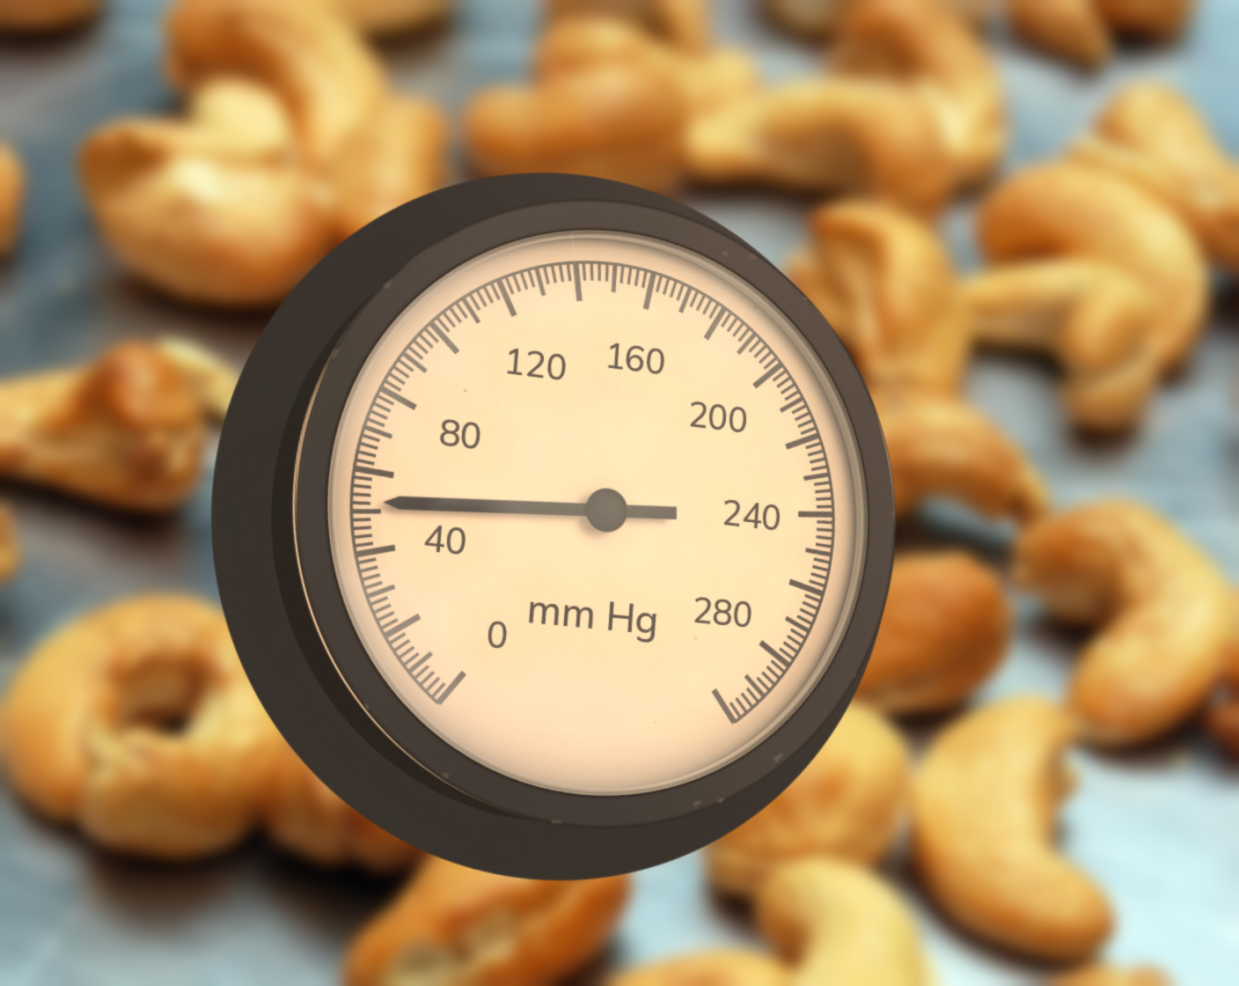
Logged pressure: {"value": 52, "unit": "mmHg"}
